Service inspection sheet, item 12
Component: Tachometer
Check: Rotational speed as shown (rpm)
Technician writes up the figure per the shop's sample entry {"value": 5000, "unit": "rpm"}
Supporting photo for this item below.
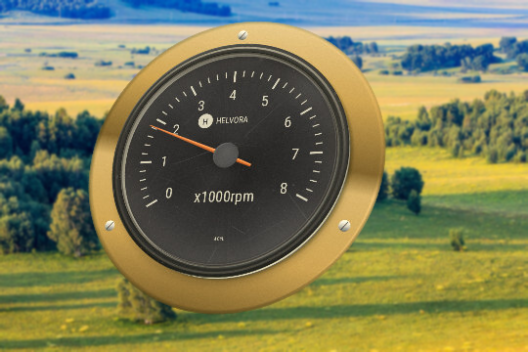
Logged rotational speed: {"value": 1800, "unit": "rpm"}
